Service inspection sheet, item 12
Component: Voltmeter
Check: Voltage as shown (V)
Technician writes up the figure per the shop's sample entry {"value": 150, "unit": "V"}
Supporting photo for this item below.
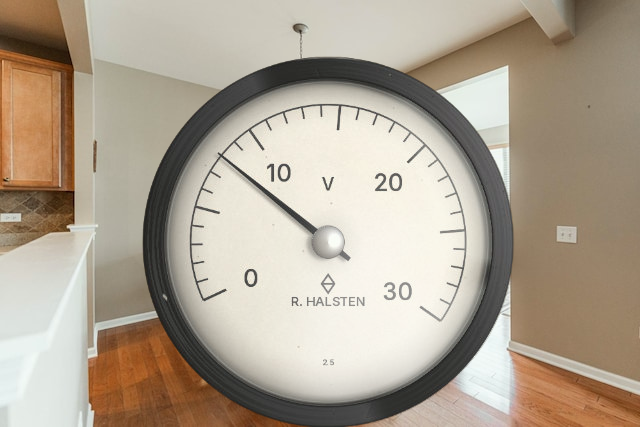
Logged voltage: {"value": 8, "unit": "V"}
